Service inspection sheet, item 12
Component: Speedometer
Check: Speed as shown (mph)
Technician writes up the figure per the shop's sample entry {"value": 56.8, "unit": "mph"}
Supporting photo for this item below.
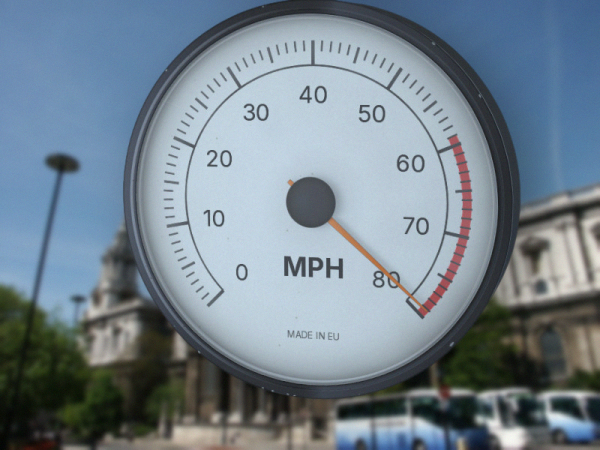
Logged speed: {"value": 79, "unit": "mph"}
